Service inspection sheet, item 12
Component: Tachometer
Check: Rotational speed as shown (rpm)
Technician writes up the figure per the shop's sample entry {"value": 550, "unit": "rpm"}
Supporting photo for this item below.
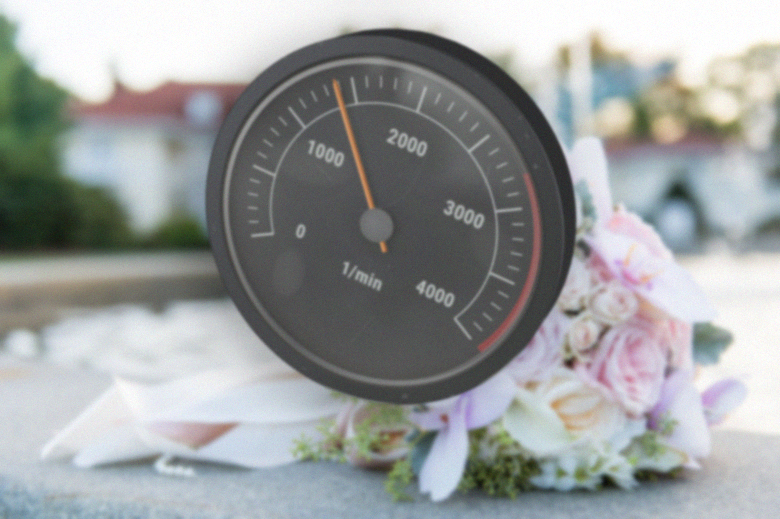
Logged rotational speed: {"value": 1400, "unit": "rpm"}
